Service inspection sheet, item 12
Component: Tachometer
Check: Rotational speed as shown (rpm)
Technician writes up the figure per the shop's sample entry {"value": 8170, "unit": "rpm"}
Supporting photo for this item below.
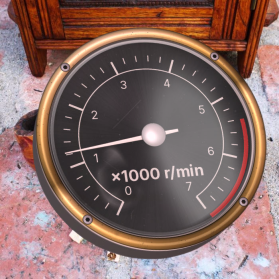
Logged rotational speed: {"value": 1200, "unit": "rpm"}
